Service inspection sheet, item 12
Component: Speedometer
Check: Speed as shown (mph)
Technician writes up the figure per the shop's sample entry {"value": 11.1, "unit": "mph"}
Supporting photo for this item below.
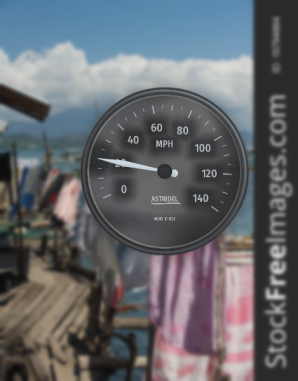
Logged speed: {"value": 20, "unit": "mph"}
